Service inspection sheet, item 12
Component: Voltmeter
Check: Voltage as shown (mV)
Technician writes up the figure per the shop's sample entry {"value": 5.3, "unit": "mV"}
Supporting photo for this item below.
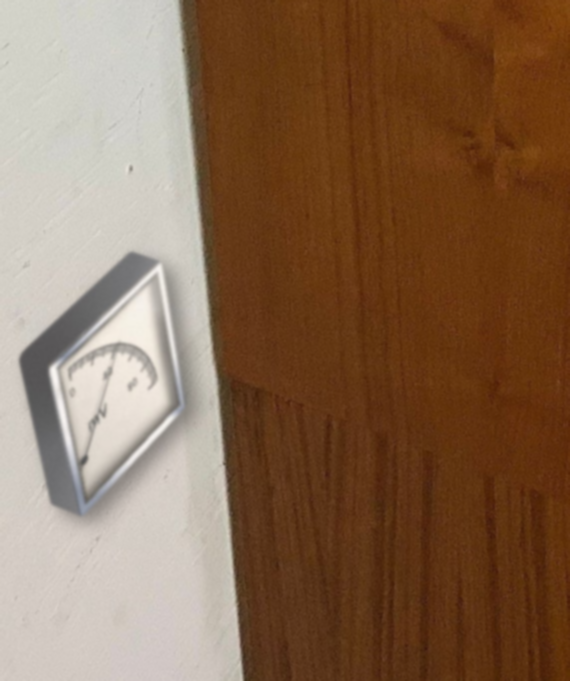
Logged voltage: {"value": 40, "unit": "mV"}
